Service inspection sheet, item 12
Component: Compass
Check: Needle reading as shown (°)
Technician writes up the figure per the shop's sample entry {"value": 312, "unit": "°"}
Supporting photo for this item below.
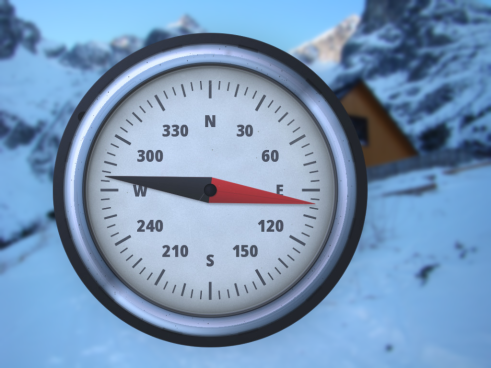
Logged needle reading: {"value": 97.5, "unit": "°"}
